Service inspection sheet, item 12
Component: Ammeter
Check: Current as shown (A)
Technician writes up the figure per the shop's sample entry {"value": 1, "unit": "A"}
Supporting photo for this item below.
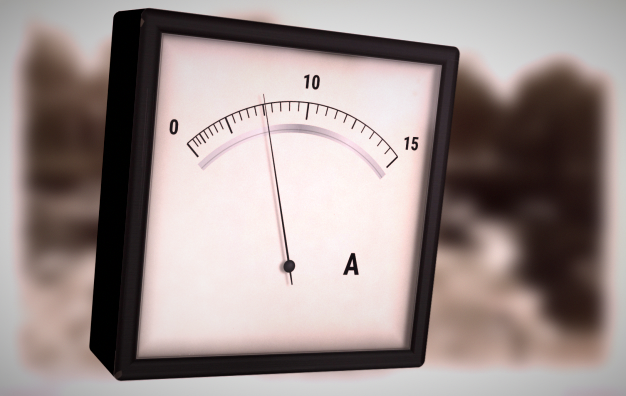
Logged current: {"value": 7.5, "unit": "A"}
